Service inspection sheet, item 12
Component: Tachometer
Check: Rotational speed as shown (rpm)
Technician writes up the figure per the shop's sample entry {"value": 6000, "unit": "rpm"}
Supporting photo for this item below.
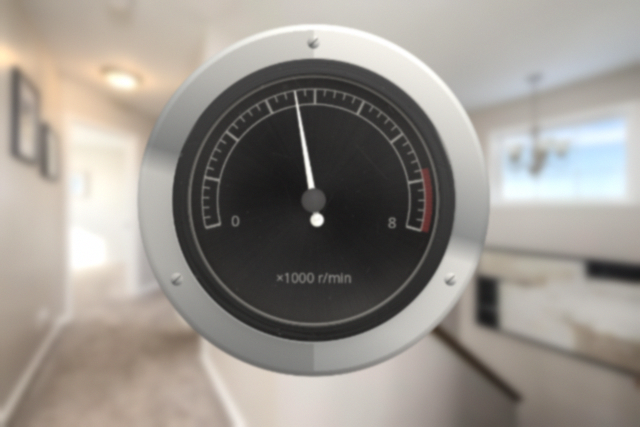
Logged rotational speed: {"value": 3600, "unit": "rpm"}
